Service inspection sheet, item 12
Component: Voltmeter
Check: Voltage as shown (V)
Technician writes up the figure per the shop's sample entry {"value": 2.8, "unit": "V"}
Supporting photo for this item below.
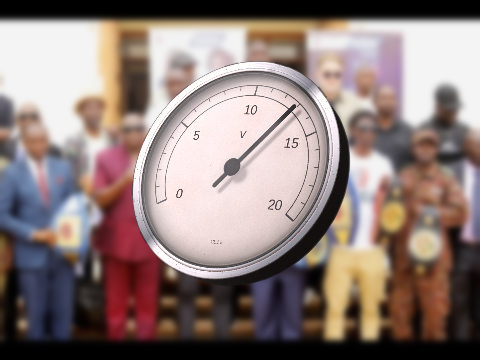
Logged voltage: {"value": 13, "unit": "V"}
